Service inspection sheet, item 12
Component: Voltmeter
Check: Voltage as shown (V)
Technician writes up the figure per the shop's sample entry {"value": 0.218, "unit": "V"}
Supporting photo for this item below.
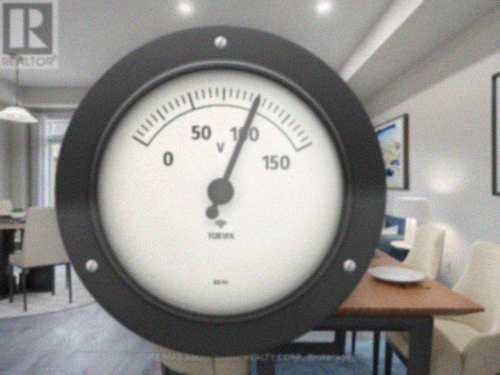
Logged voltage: {"value": 100, "unit": "V"}
